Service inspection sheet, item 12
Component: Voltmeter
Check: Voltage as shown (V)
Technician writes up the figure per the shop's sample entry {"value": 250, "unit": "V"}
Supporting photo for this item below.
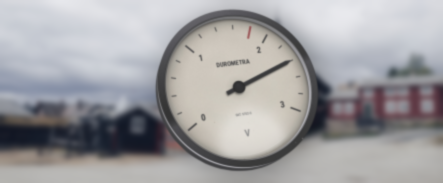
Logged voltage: {"value": 2.4, "unit": "V"}
